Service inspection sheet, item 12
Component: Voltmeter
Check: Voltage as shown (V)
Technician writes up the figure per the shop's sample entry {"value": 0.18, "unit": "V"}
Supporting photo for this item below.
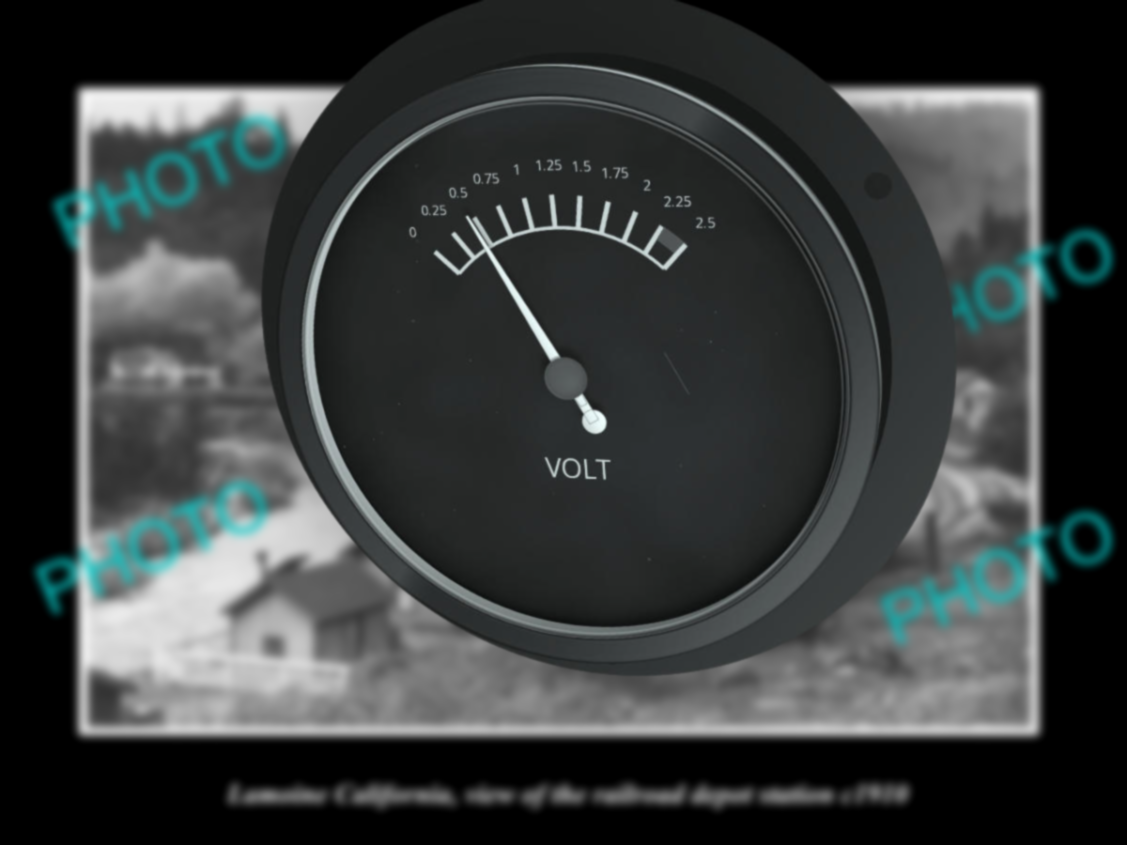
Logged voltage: {"value": 0.5, "unit": "V"}
